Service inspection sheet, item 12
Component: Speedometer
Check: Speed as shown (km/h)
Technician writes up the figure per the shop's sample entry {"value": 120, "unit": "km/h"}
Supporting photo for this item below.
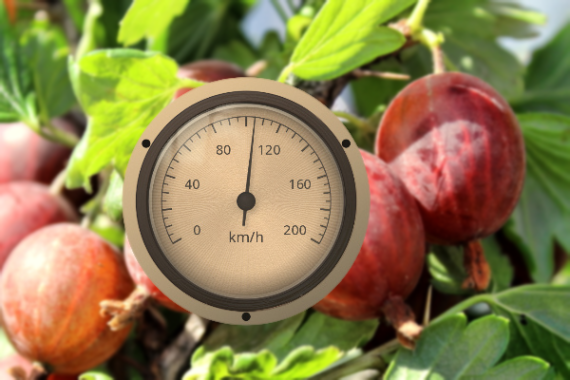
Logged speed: {"value": 105, "unit": "km/h"}
